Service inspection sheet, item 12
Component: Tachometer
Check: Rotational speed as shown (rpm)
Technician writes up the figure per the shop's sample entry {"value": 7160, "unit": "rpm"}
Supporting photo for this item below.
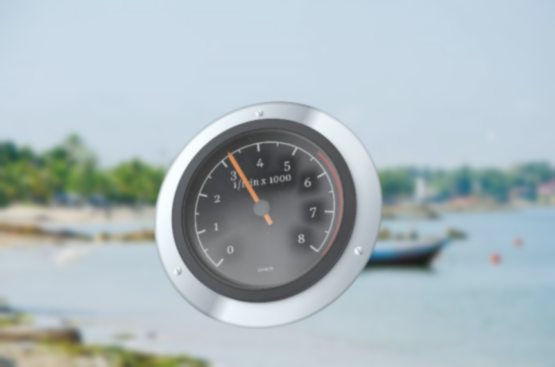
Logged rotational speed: {"value": 3250, "unit": "rpm"}
